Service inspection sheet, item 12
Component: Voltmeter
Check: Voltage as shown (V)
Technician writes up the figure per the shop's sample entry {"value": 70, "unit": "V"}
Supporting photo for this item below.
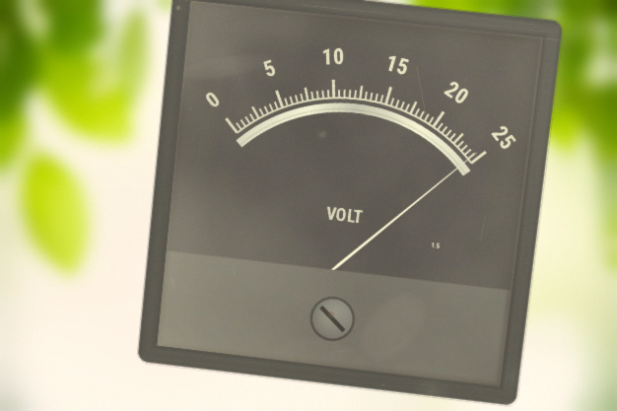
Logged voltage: {"value": 24.5, "unit": "V"}
